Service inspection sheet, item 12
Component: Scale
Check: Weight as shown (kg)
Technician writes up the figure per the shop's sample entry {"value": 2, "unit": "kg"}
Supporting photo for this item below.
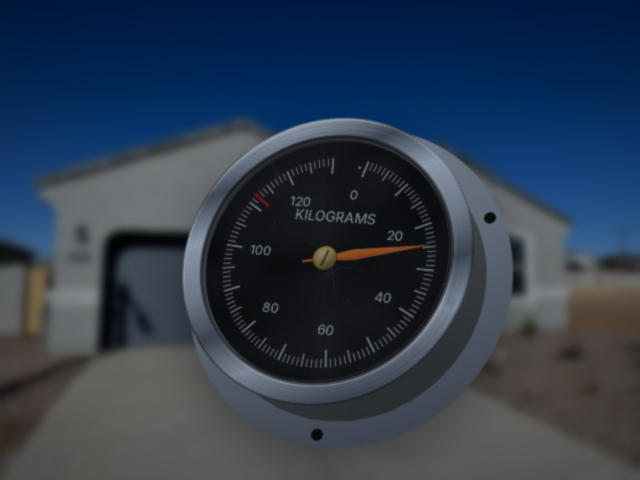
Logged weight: {"value": 25, "unit": "kg"}
